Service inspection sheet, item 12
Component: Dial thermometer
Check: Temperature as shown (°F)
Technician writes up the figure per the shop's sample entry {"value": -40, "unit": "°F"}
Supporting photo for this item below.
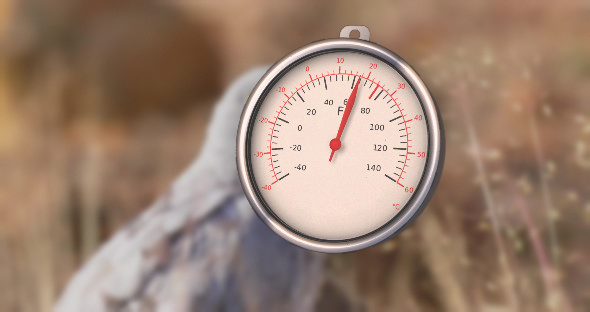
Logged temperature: {"value": 64, "unit": "°F"}
